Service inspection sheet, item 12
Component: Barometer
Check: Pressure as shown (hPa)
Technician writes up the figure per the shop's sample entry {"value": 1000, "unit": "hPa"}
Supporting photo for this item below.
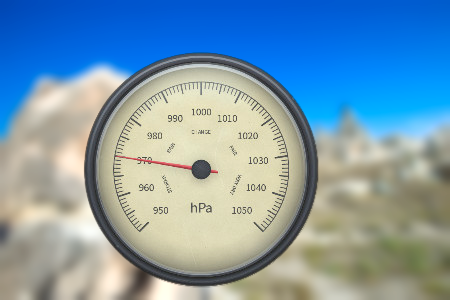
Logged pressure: {"value": 970, "unit": "hPa"}
